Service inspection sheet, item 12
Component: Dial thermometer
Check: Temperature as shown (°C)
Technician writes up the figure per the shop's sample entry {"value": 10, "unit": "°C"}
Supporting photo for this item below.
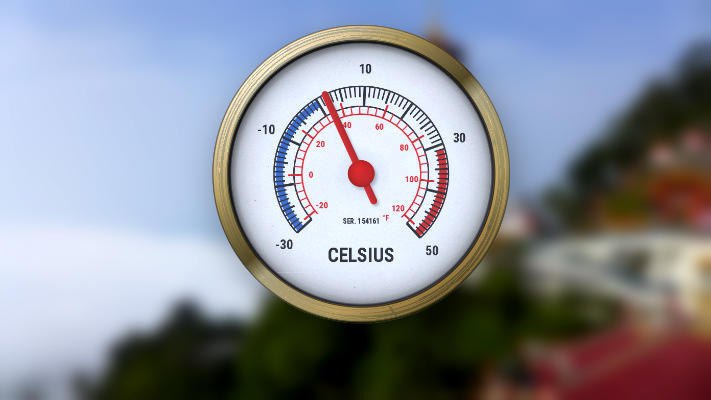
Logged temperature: {"value": 2, "unit": "°C"}
